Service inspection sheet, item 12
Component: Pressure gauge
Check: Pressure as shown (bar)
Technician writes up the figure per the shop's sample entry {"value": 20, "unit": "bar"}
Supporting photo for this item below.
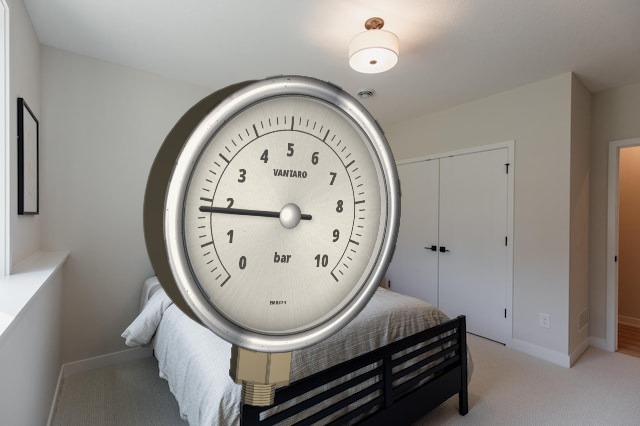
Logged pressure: {"value": 1.8, "unit": "bar"}
